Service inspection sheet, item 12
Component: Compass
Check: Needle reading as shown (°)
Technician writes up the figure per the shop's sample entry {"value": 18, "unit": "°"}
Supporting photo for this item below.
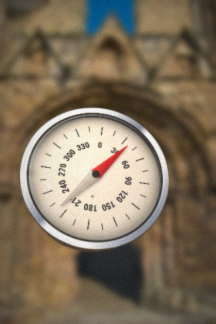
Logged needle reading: {"value": 37.5, "unit": "°"}
